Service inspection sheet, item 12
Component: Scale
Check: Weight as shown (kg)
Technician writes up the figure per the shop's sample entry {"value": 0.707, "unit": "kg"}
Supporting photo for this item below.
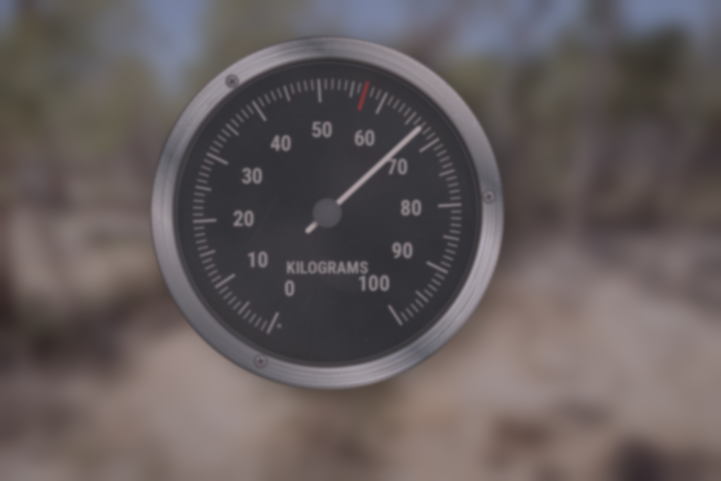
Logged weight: {"value": 67, "unit": "kg"}
